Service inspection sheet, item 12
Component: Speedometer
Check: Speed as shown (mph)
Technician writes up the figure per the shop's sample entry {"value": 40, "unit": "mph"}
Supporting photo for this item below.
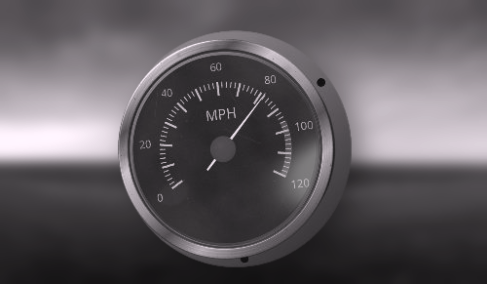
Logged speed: {"value": 82, "unit": "mph"}
